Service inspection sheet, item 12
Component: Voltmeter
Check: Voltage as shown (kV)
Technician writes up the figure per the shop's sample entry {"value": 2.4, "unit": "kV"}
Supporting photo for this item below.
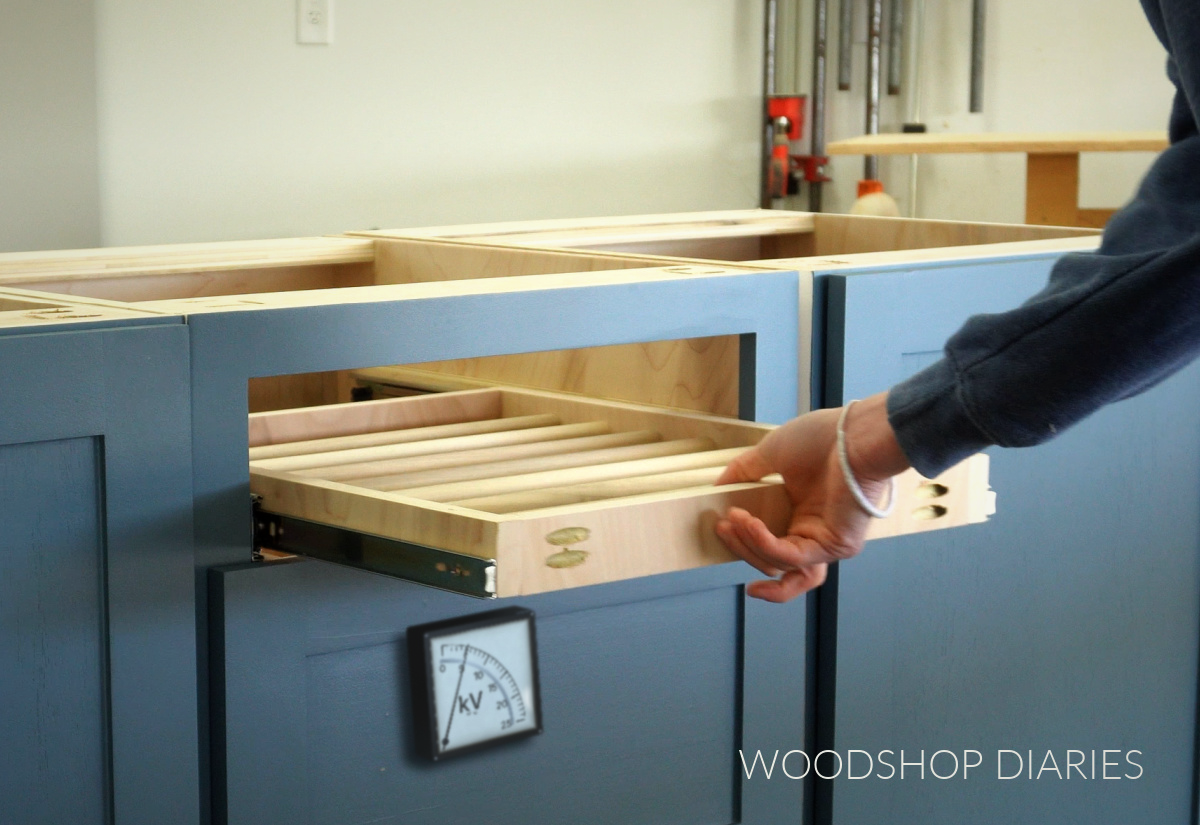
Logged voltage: {"value": 5, "unit": "kV"}
